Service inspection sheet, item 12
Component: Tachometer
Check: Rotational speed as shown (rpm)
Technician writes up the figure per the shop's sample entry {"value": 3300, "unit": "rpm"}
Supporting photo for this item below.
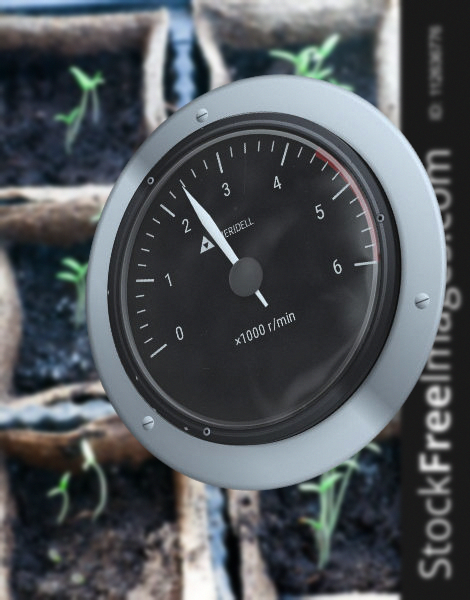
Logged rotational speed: {"value": 2400, "unit": "rpm"}
